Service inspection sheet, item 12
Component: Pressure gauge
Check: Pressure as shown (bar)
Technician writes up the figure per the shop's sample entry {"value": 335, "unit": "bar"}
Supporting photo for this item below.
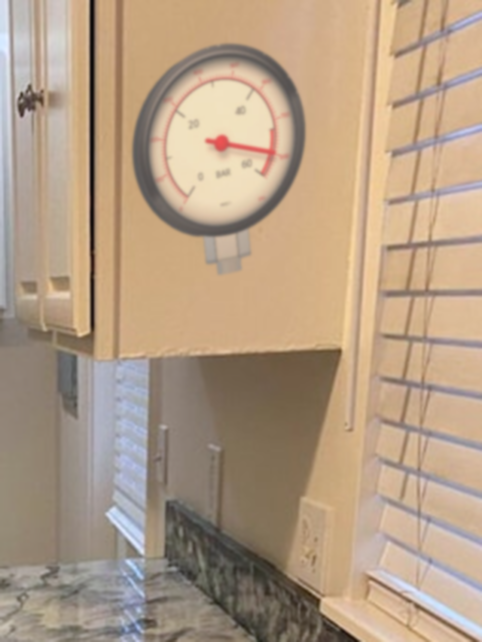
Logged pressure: {"value": 55, "unit": "bar"}
